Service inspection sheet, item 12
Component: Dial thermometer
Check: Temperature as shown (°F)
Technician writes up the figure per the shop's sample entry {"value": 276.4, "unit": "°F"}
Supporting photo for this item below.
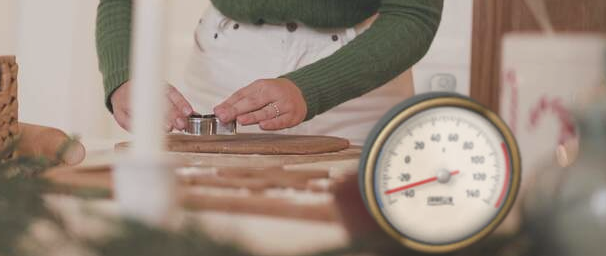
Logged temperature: {"value": -30, "unit": "°F"}
